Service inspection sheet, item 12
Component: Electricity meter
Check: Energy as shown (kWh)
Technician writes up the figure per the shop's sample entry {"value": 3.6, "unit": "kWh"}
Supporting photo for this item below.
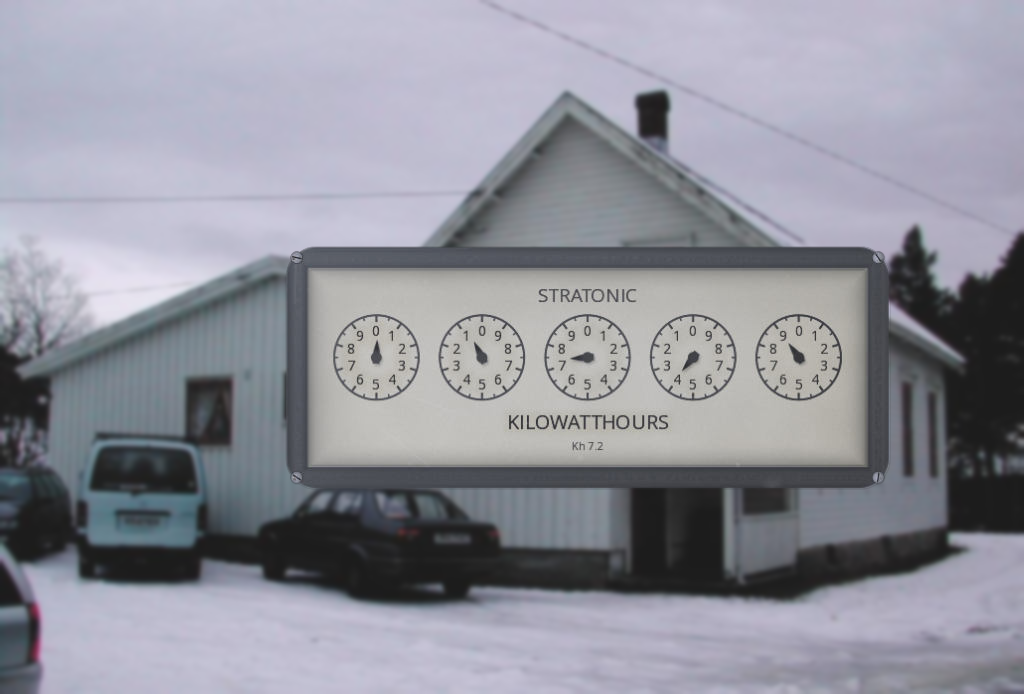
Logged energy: {"value": 739, "unit": "kWh"}
